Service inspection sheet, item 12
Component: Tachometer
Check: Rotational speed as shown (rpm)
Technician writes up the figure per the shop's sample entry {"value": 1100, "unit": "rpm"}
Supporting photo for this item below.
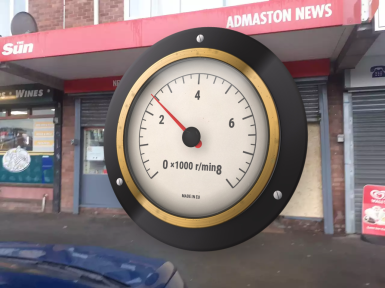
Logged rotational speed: {"value": 2500, "unit": "rpm"}
